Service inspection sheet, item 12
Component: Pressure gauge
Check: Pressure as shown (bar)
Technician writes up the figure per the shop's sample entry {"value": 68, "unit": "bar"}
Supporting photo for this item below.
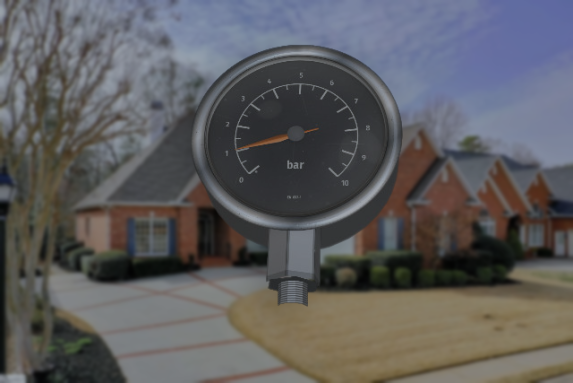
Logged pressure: {"value": 1, "unit": "bar"}
